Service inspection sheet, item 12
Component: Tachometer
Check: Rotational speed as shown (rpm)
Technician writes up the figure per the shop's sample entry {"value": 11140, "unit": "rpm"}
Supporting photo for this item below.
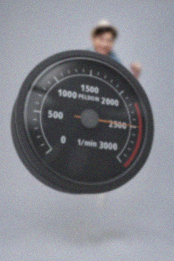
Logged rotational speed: {"value": 2500, "unit": "rpm"}
